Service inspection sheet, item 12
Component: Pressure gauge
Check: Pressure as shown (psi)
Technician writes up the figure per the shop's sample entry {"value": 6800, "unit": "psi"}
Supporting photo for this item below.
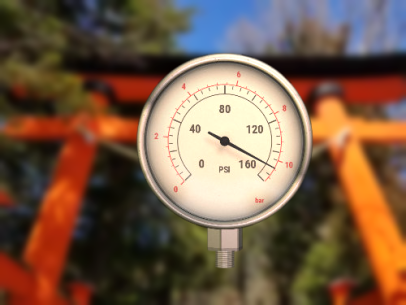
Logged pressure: {"value": 150, "unit": "psi"}
